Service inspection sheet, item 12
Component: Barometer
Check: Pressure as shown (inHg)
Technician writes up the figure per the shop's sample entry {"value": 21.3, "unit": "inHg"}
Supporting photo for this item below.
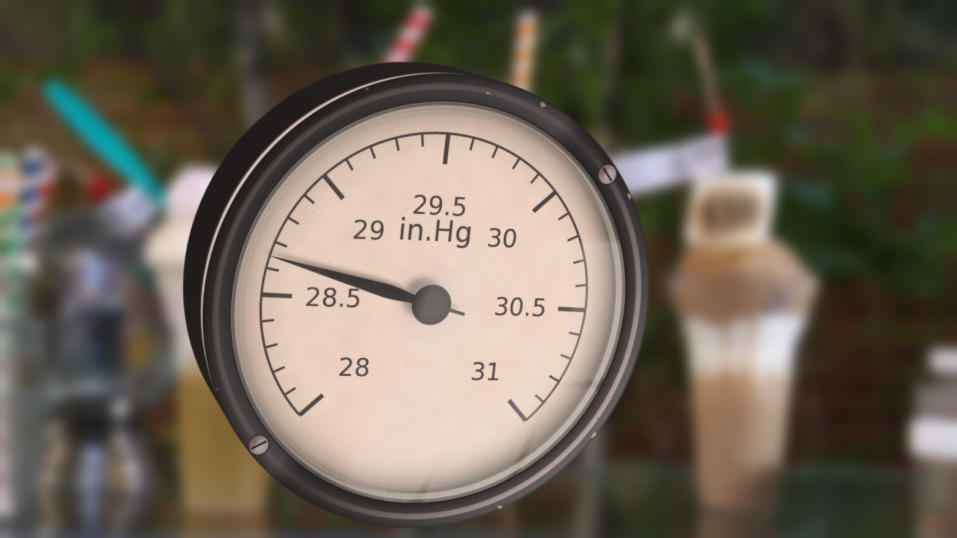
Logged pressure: {"value": 28.65, "unit": "inHg"}
